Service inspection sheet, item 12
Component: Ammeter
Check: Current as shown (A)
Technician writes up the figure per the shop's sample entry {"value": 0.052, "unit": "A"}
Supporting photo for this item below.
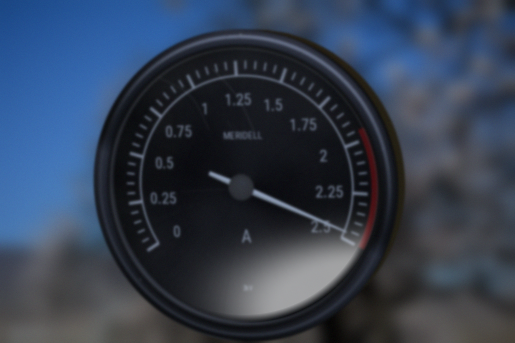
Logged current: {"value": 2.45, "unit": "A"}
